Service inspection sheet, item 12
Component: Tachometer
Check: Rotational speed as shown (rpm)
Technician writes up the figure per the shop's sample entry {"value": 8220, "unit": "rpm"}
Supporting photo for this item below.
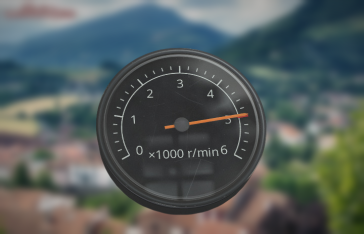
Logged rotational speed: {"value": 5000, "unit": "rpm"}
